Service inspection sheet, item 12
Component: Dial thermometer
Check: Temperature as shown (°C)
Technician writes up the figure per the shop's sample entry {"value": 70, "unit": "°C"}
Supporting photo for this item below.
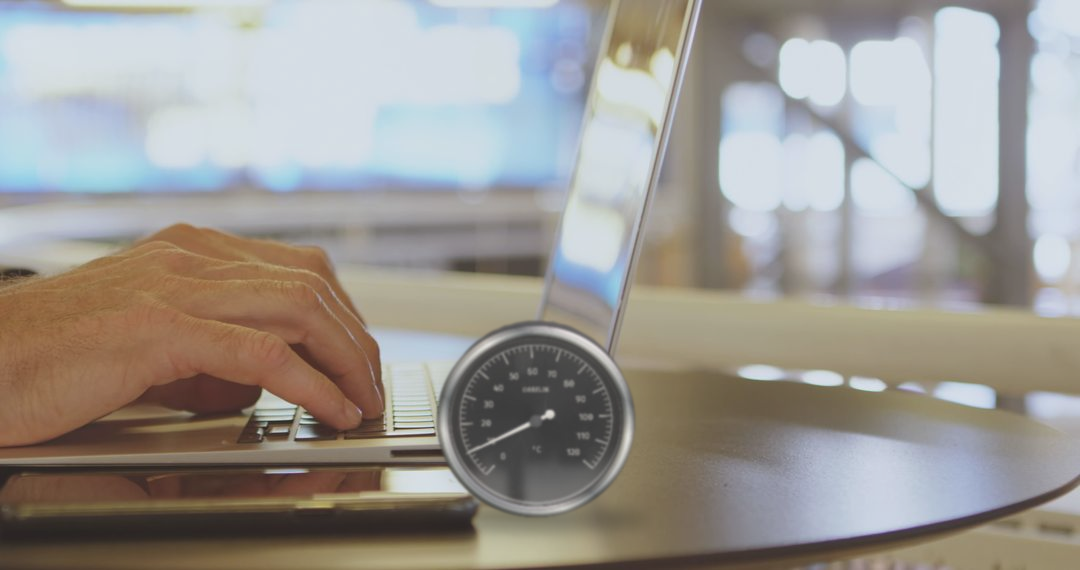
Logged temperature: {"value": 10, "unit": "°C"}
